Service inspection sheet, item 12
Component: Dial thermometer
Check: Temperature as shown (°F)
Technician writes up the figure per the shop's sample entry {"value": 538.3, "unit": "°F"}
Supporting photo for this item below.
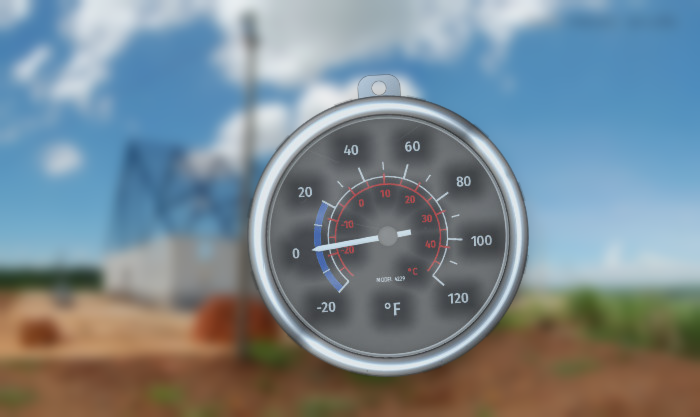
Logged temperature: {"value": 0, "unit": "°F"}
